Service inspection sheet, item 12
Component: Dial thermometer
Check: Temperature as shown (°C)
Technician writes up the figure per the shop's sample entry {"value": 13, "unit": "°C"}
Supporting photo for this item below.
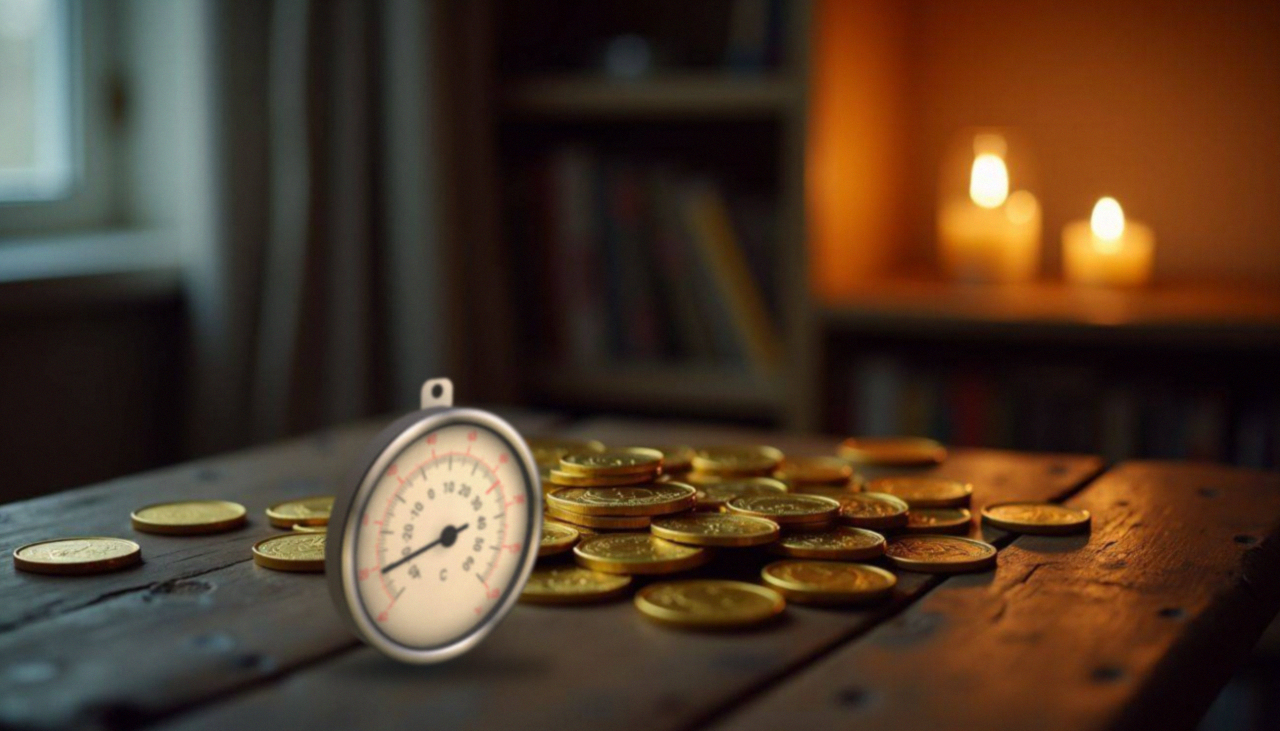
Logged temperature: {"value": -30, "unit": "°C"}
